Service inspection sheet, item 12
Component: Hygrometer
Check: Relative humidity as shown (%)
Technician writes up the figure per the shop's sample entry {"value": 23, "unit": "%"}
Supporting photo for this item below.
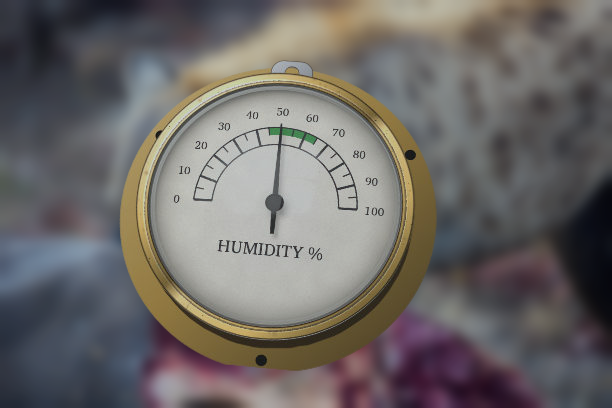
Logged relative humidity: {"value": 50, "unit": "%"}
